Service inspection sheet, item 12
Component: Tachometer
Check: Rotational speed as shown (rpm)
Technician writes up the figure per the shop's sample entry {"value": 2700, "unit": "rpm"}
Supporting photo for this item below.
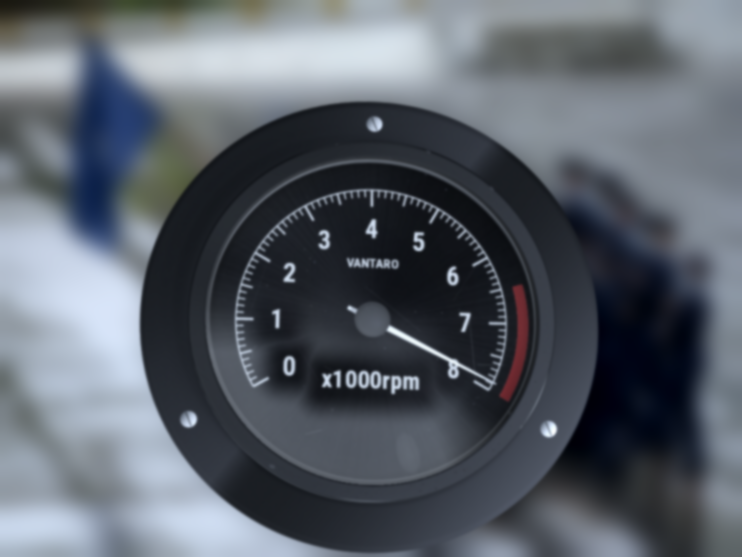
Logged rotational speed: {"value": 7900, "unit": "rpm"}
